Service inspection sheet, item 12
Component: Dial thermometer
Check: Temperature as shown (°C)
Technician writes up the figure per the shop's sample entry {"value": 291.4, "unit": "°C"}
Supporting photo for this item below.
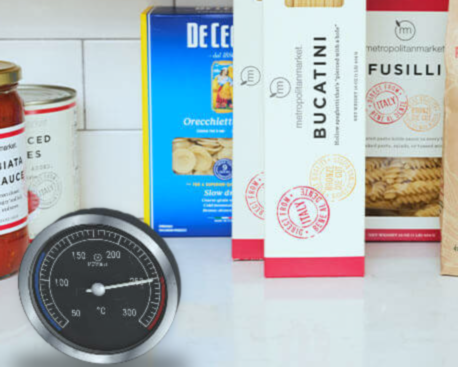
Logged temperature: {"value": 250, "unit": "°C"}
